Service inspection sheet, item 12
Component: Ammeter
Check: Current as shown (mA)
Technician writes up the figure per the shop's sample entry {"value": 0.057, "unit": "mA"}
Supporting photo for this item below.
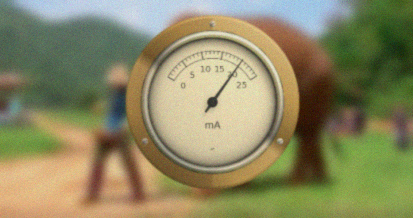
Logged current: {"value": 20, "unit": "mA"}
